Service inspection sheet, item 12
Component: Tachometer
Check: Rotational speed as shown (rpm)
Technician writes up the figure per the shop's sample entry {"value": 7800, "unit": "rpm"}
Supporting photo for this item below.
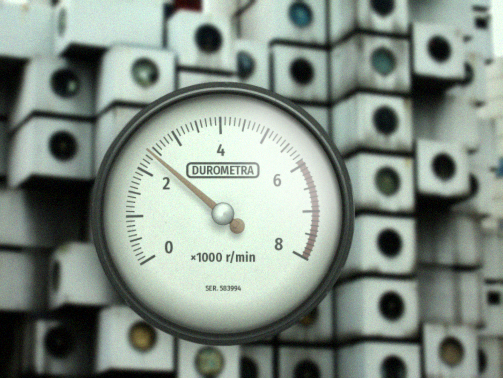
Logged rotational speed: {"value": 2400, "unit": "rpm"}
